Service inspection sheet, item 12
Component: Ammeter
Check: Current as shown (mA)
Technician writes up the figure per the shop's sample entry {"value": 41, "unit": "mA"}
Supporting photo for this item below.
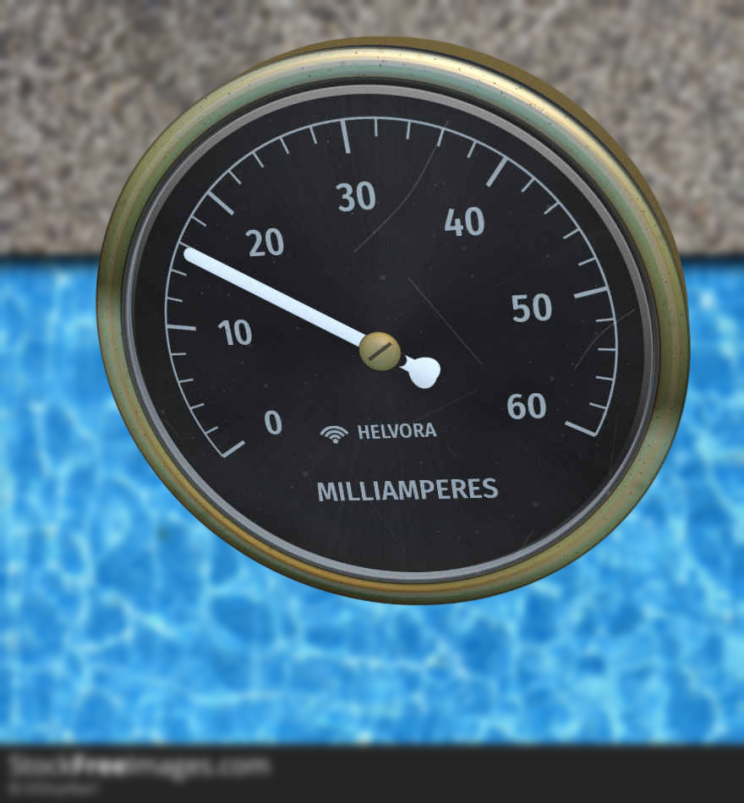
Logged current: {"value": 16, "unit": "mA"}
